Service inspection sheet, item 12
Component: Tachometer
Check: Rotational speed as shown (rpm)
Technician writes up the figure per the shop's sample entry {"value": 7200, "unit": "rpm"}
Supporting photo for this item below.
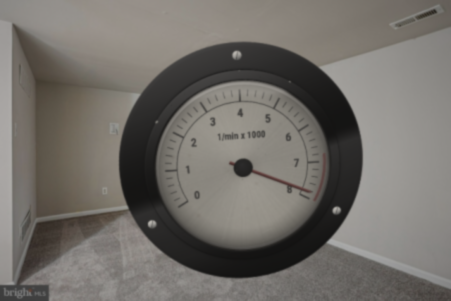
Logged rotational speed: {"value": 7800, "unit": "rpm"}
